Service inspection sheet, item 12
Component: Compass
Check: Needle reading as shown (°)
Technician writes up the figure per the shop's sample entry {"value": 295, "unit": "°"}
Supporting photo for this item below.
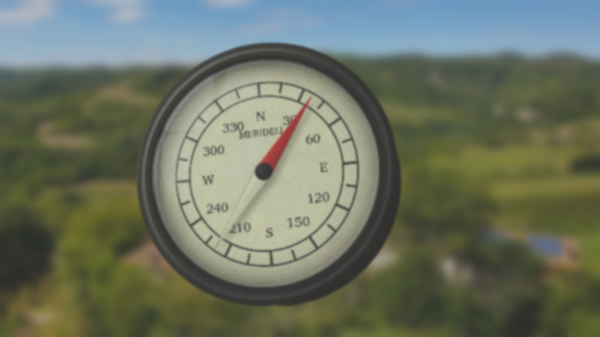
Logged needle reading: {"value": 37.5, "unit": "°"}
